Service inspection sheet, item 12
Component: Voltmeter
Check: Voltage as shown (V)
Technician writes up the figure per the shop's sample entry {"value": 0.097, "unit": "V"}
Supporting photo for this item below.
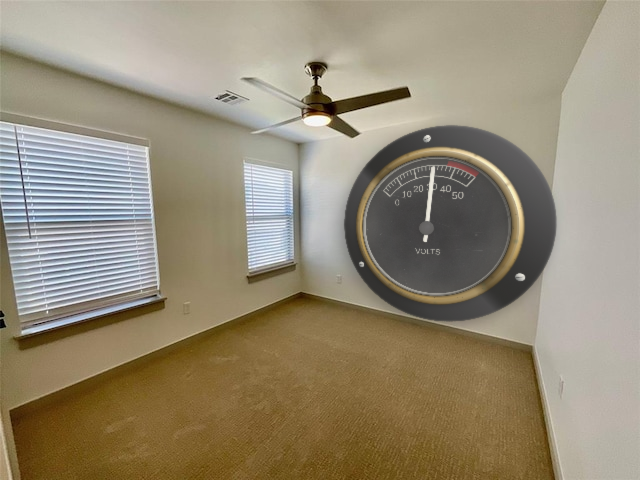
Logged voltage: {"value": 30, "unit": "V"}
